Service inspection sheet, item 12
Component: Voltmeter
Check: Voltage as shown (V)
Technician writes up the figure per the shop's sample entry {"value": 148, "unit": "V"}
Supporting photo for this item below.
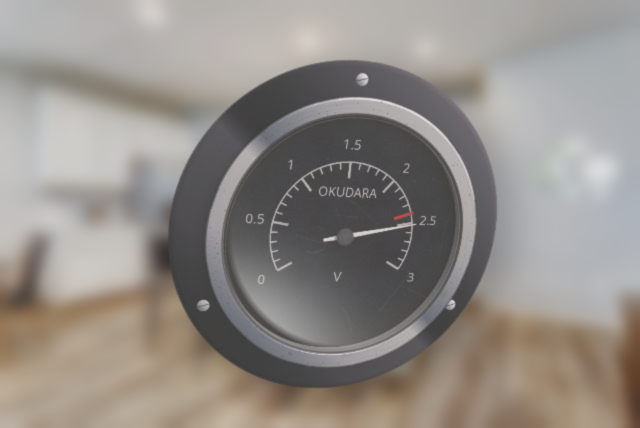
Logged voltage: {"value": 2.5, "unit": "V"}
